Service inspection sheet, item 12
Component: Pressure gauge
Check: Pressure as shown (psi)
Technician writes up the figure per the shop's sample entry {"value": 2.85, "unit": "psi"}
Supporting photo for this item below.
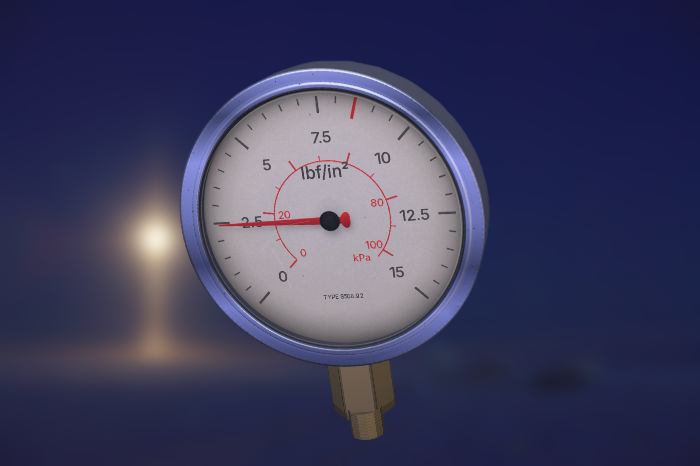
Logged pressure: {"value": 2.5, "unit": "psi"}
